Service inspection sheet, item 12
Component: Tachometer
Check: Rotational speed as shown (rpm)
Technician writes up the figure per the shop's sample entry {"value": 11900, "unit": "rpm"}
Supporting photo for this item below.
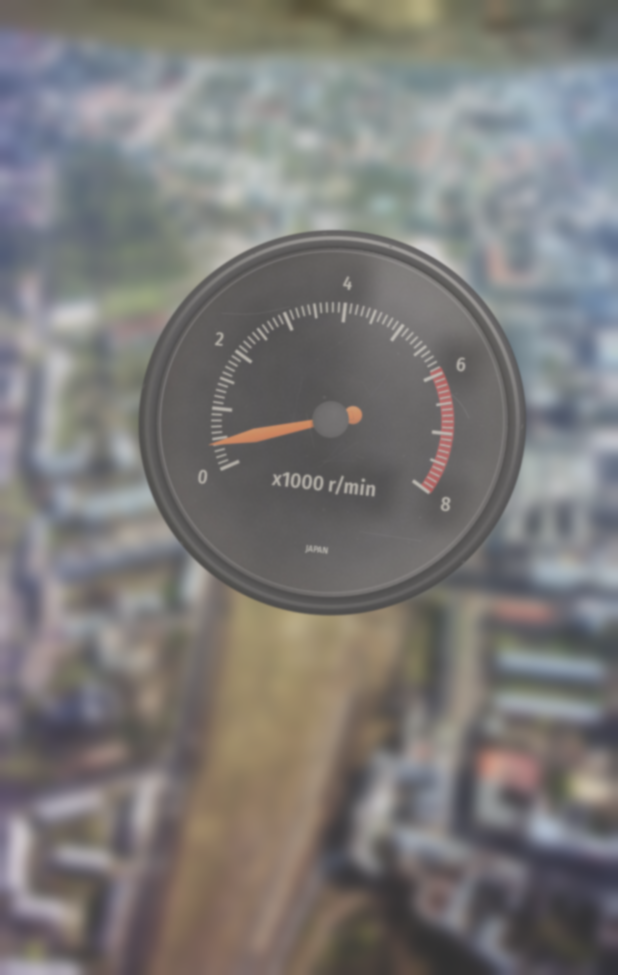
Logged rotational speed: {"value": 400, "unit": "rpm"}
